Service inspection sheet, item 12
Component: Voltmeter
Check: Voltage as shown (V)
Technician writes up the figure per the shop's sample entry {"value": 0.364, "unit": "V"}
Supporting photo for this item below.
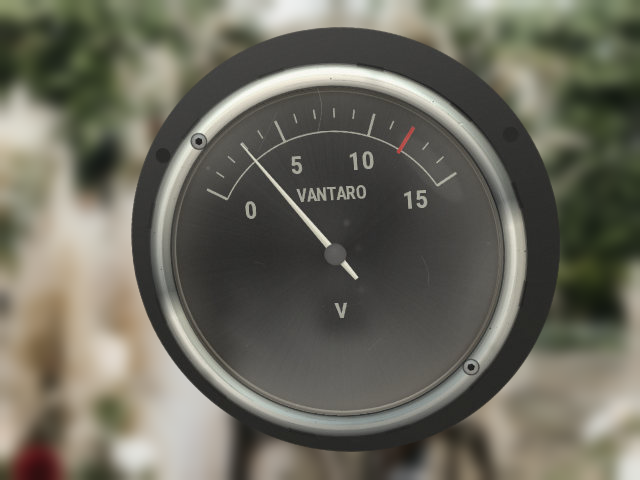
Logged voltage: {"value": 3, "unit": "V"}
